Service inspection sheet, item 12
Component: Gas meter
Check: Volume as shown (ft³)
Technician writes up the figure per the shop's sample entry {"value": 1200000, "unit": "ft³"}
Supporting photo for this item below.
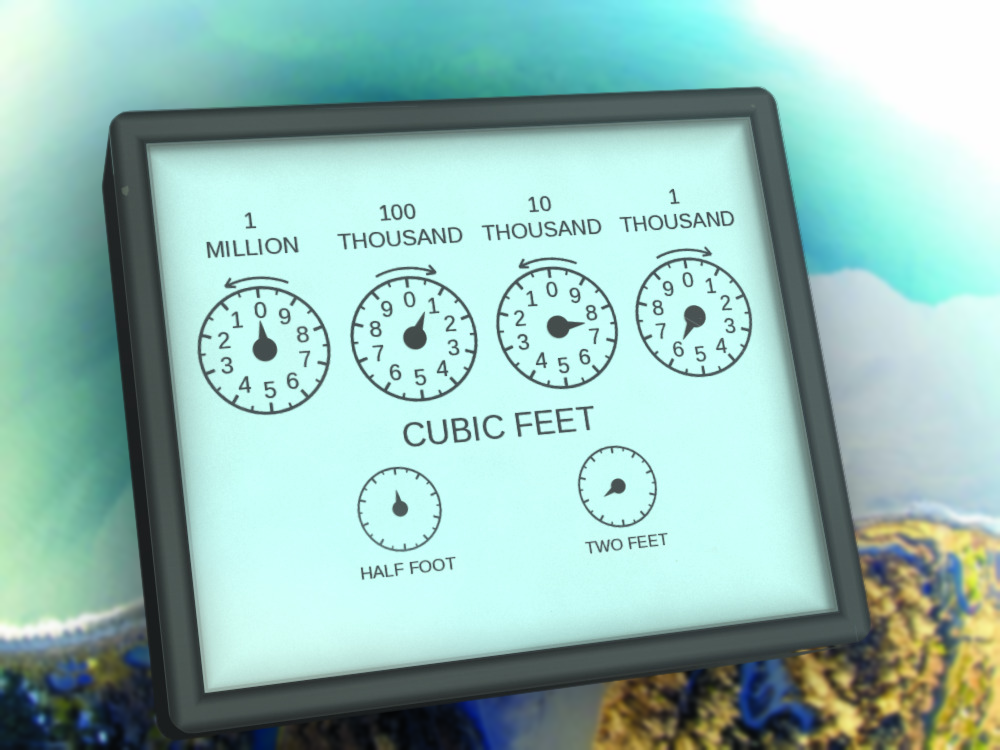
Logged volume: {"value": 7600, "unit": "ft³"}
